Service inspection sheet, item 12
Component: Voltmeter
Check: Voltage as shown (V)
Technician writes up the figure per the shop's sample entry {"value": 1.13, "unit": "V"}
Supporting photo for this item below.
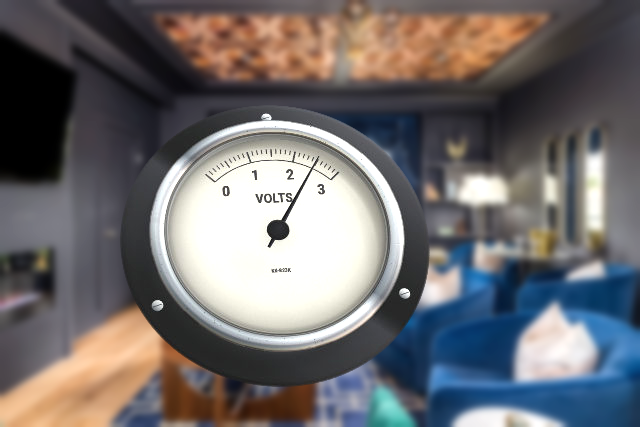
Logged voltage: {"value": 2.5, "unit": "V"}
